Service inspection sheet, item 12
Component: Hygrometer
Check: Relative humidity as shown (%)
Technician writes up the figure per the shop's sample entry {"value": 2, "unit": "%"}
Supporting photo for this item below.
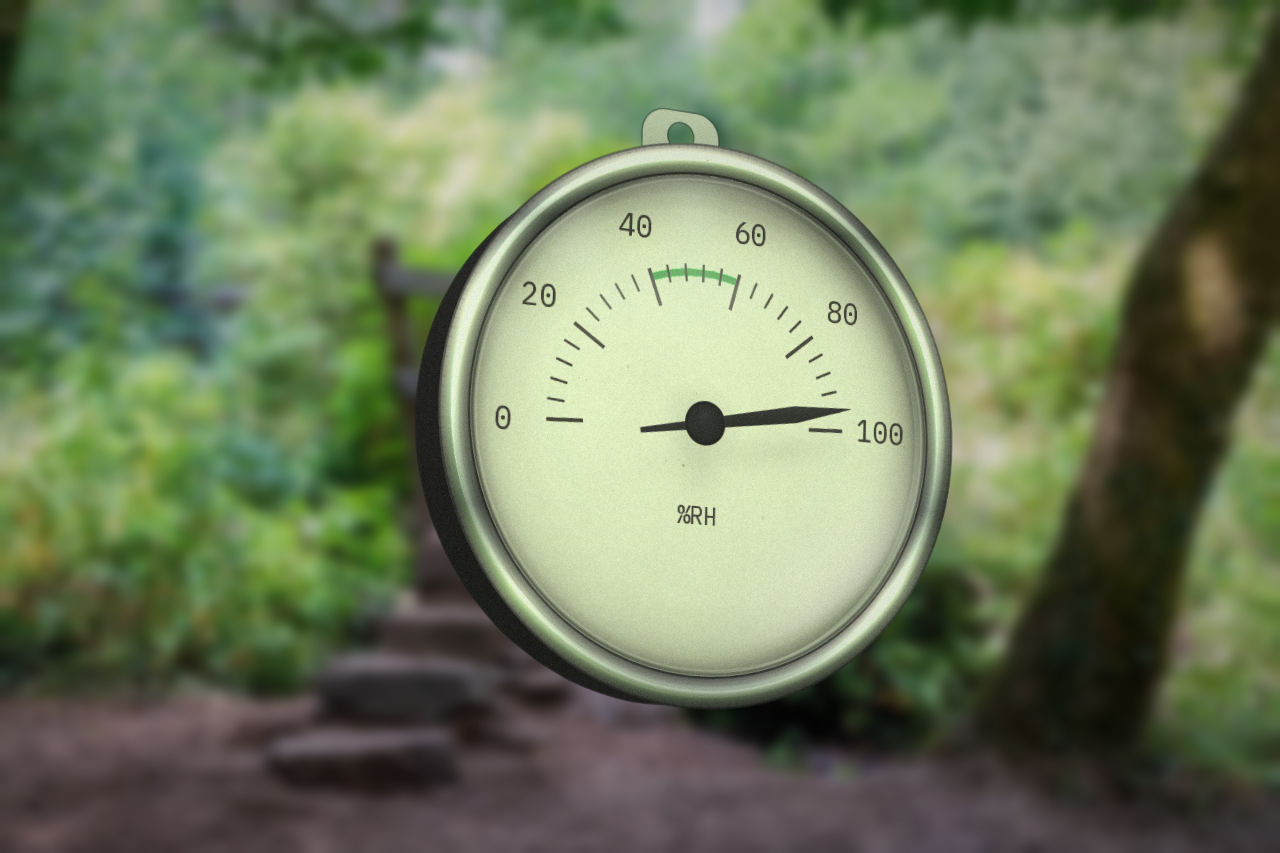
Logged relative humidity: {"value": 96, "unit": "%"}
